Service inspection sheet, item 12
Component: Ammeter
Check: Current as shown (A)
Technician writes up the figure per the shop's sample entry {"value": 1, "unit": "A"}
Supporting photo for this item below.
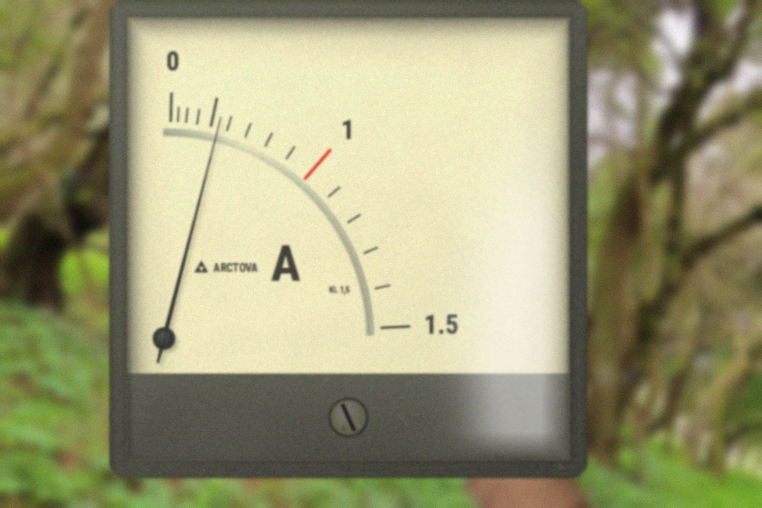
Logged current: {"value": 0.55, "unit": "A"}
